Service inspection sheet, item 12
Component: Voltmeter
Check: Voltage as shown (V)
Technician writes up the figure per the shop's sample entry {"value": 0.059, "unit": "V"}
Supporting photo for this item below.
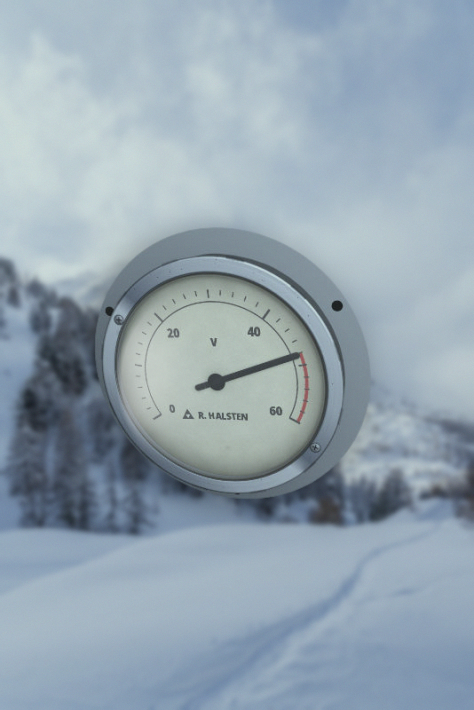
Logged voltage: {"value": 48, "unit": "V"}
